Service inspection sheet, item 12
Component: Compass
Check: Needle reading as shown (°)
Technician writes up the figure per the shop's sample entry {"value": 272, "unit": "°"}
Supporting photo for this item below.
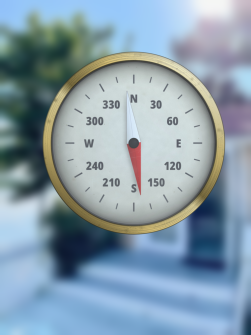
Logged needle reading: {"value": 172.5, "unit": "°"}
